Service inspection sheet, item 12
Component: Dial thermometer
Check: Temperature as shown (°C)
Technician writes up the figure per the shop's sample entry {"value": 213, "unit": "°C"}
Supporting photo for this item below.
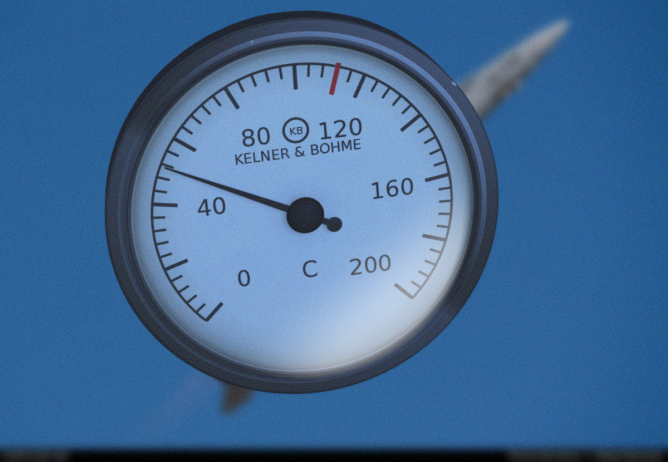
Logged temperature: {"value": 52, "unit": "°C"}
